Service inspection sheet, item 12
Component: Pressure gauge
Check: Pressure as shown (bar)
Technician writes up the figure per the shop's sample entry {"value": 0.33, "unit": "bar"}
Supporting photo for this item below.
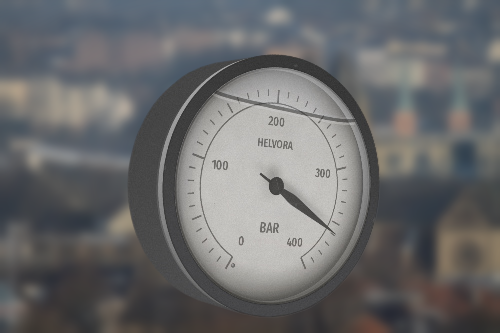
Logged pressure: {"value": 360, "unit": "bar"}
